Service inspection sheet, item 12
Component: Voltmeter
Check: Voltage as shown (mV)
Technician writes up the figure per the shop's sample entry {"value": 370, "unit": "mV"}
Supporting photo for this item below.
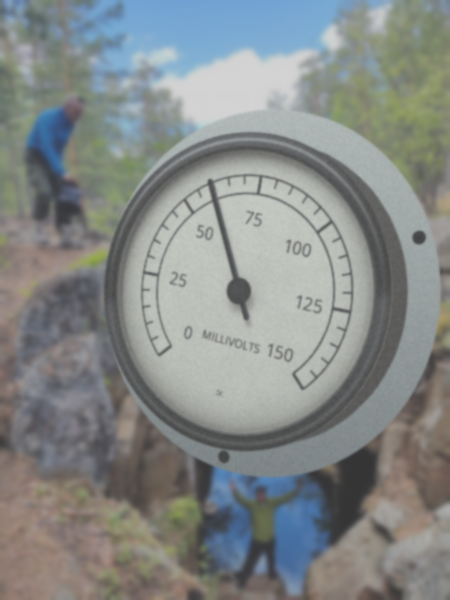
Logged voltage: {"value": 60, "unit": "mV"}
